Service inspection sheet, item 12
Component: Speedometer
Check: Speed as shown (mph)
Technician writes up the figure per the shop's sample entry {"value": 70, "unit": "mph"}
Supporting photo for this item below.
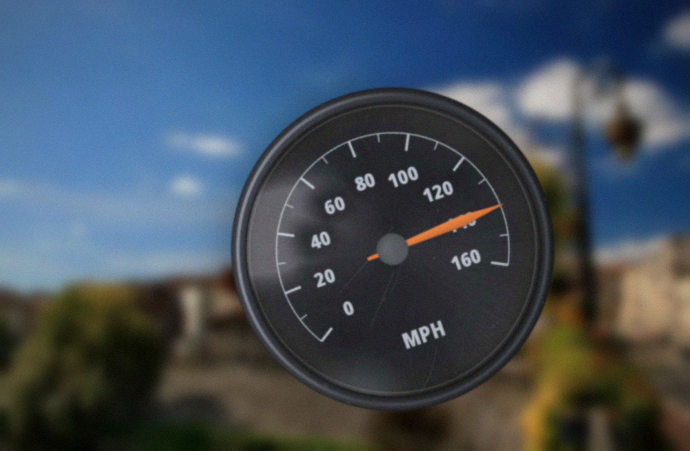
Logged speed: {"value": 140, "unit": "mph"}
